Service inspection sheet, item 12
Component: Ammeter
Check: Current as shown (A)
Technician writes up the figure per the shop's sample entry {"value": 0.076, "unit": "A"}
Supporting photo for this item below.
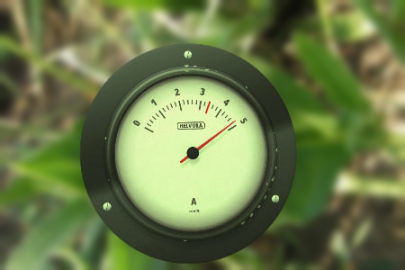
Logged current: {"value": 4.8, "unit": "A"}
